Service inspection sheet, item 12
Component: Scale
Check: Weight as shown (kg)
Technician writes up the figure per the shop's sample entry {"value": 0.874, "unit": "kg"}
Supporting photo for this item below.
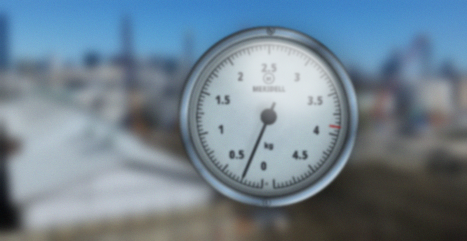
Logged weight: {"value": 0.25, "unit": "kg"}
